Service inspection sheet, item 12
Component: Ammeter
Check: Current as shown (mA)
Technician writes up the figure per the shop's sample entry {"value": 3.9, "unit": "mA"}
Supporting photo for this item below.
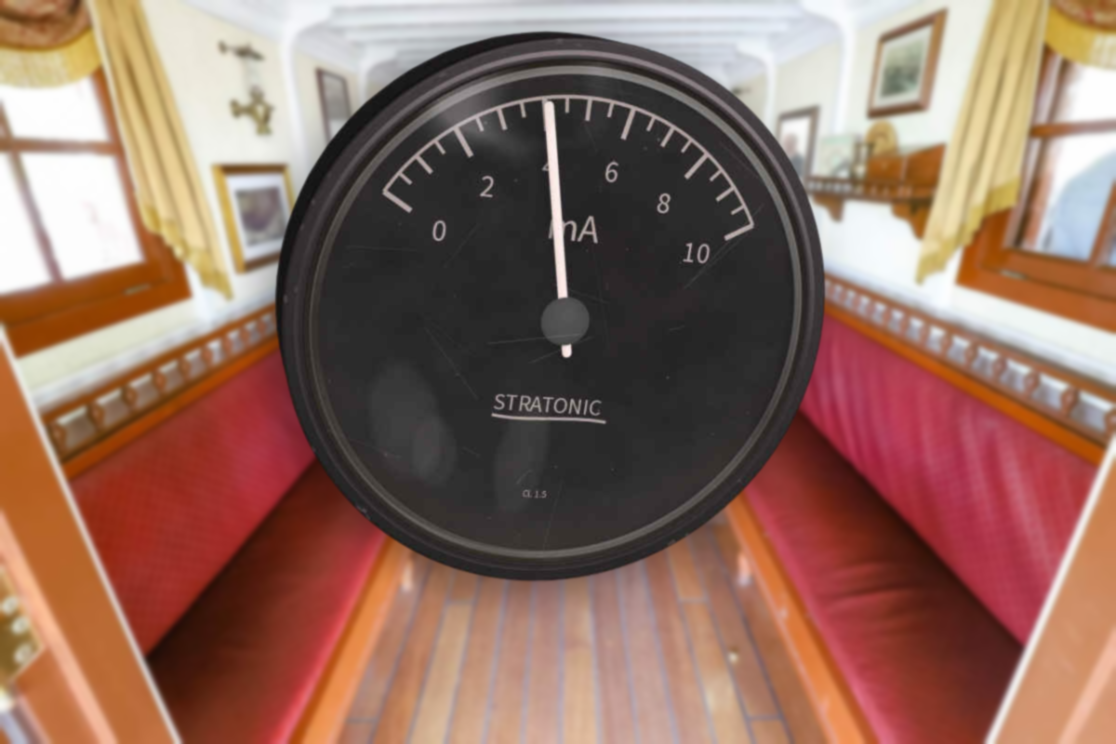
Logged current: {"value": 4, "unit": "mA"}
